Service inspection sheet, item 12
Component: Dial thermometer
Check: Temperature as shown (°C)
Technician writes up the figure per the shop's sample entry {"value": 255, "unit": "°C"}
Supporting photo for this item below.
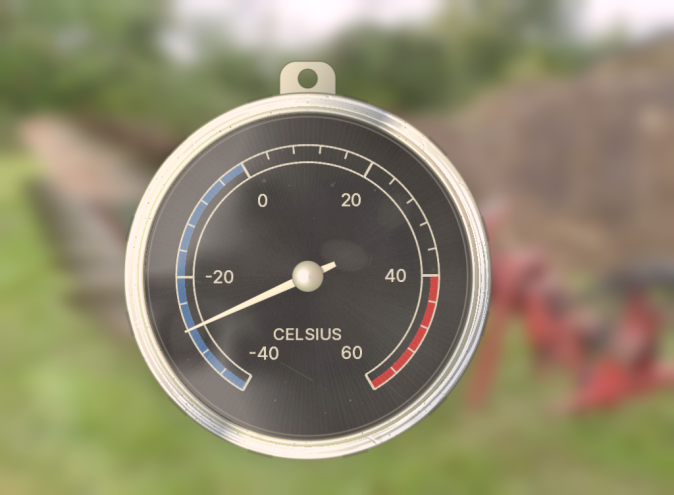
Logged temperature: {"value": -28, "unit": "°C"}
